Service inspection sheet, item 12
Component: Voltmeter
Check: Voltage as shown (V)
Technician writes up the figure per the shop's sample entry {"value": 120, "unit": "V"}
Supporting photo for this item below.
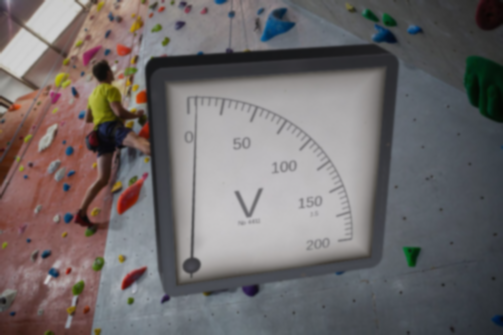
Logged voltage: {"value": 5, "unit": "V"}
